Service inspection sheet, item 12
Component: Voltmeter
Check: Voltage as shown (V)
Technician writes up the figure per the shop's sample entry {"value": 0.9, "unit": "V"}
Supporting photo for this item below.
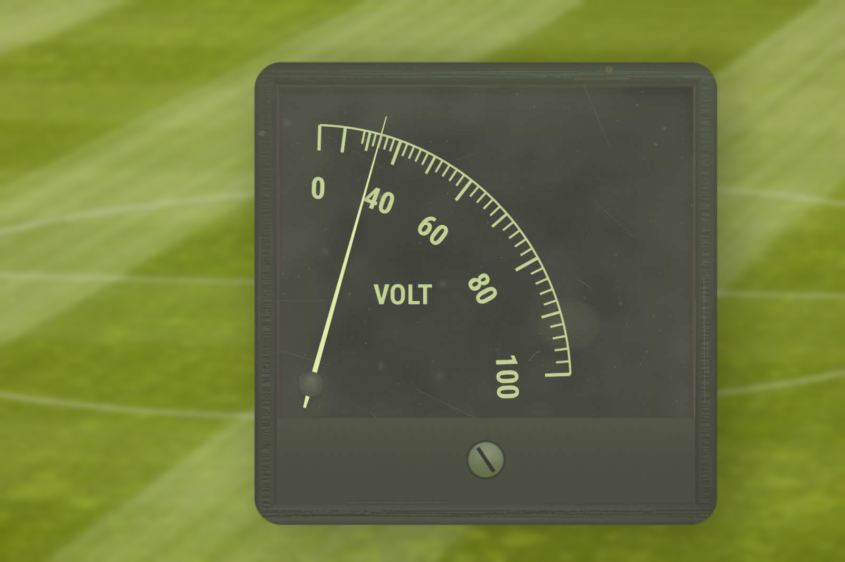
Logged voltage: {"value": 34, "unit": "V"}
